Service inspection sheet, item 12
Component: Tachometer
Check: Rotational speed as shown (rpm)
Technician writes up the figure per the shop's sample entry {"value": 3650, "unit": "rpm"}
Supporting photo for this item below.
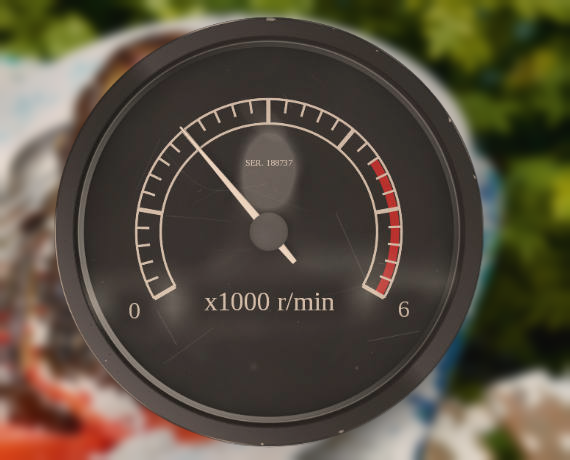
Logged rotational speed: {"value": 2000, "unit": "rpm"}
